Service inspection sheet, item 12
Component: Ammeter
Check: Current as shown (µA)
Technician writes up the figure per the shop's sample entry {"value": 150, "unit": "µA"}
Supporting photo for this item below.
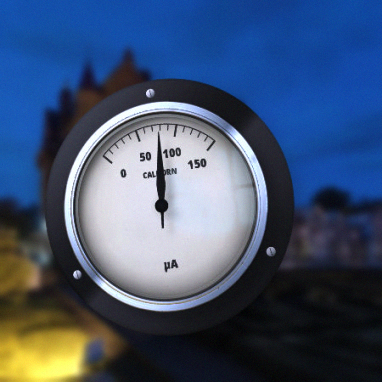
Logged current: {"value": 80, "unit": "µA"}
